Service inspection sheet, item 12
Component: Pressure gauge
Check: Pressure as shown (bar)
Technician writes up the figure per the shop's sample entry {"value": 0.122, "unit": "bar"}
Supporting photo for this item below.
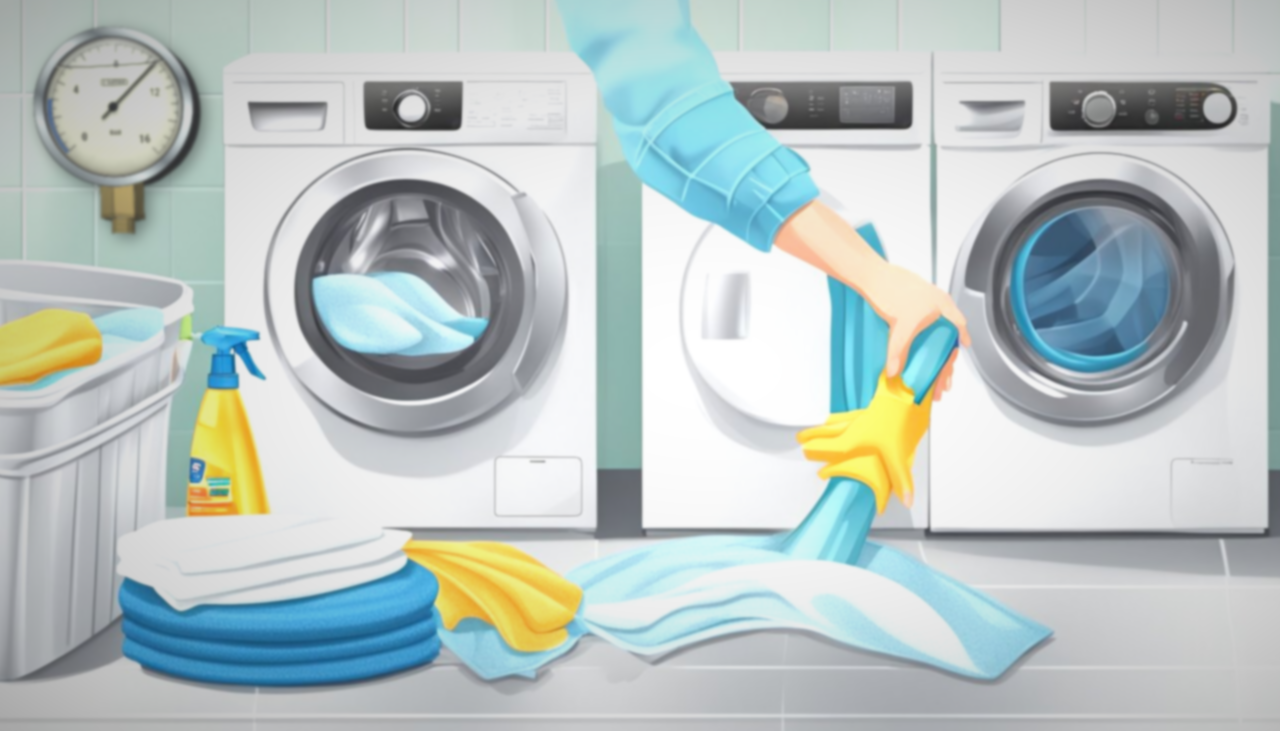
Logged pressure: {"value": 10.5, "unit": "bar"}
